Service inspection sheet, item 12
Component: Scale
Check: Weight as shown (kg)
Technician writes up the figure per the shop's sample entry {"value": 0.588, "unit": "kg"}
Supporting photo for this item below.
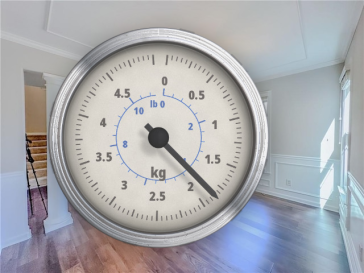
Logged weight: {"value": 1.85, "unit": "kg"}
